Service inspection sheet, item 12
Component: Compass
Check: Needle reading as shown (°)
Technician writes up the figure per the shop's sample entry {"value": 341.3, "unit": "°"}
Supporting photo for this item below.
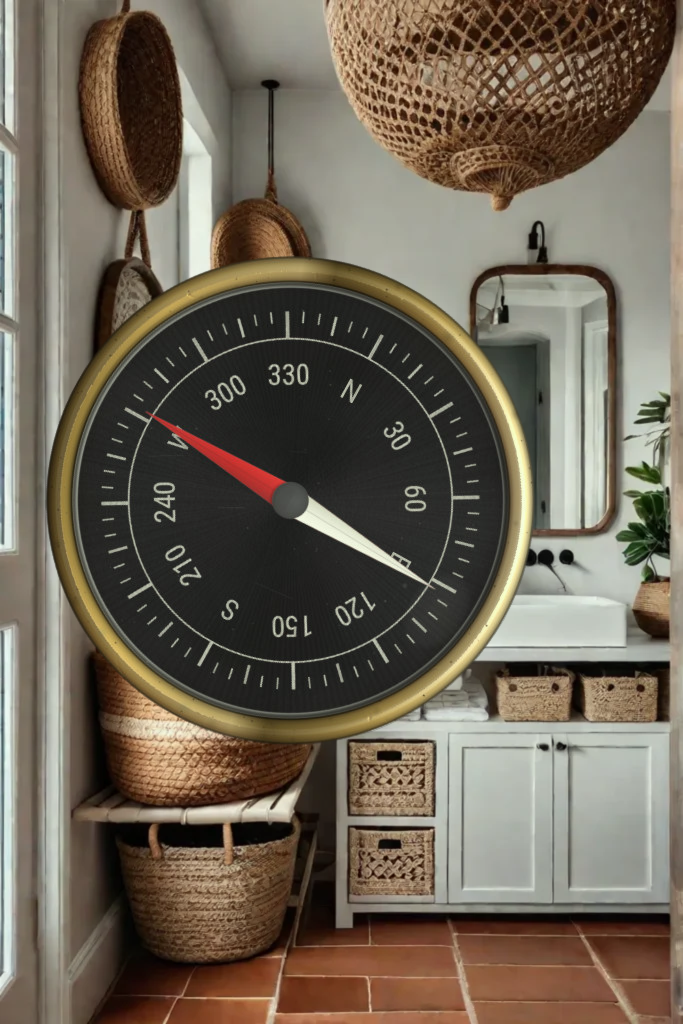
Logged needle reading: {"value": 272.5, "unit": "°"}
